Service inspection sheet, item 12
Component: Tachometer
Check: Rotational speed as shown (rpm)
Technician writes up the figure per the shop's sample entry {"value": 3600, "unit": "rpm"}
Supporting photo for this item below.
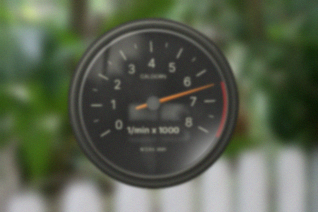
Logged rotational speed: {"value": 6500, "unit": "rpm"}
